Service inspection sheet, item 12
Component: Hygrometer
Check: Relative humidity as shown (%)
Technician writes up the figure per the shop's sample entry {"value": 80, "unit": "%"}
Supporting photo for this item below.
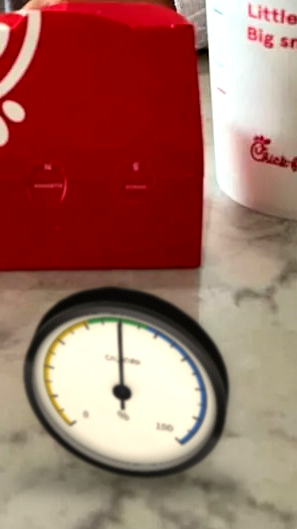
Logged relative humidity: {"value": 50, "unit": "%"}
